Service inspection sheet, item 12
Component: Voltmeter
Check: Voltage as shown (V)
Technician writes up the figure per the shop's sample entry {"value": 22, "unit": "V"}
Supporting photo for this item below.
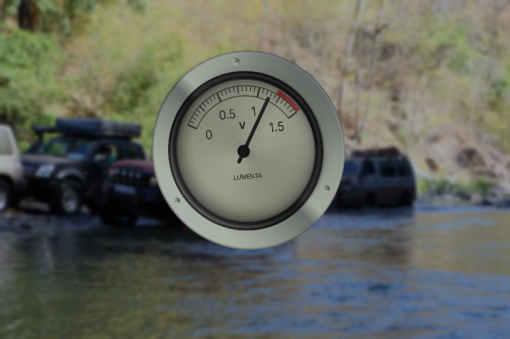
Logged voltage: {"value": 1.15, "unit": "V"}
